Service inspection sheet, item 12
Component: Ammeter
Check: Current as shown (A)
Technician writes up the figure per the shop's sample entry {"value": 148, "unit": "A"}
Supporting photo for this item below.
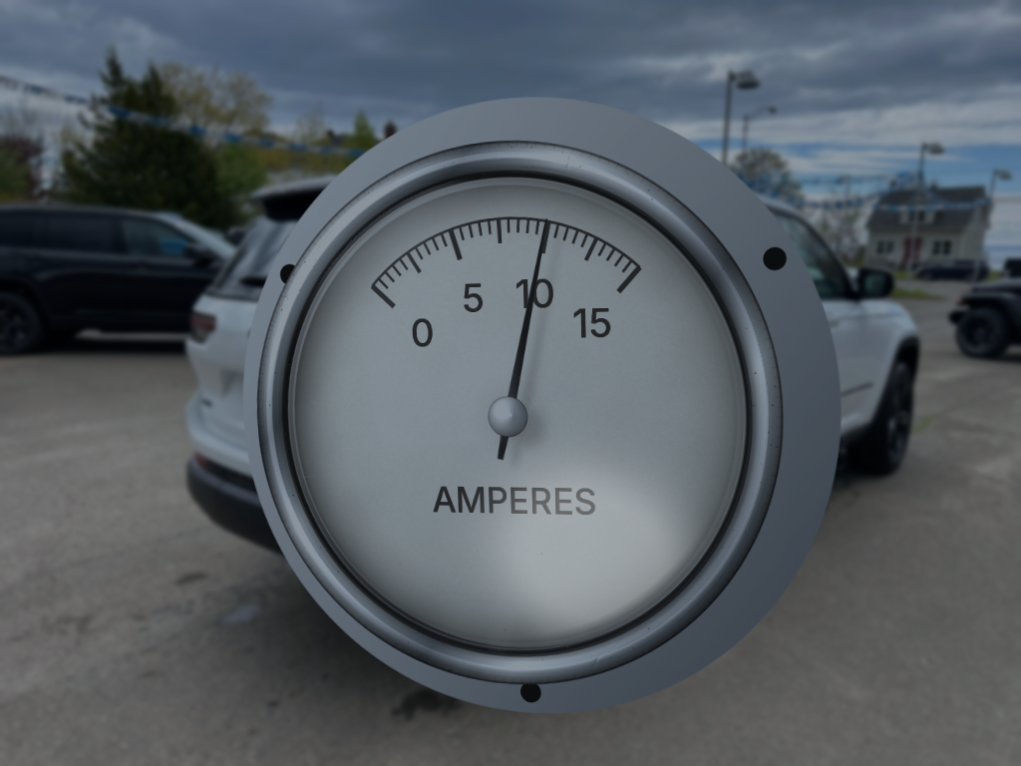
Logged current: {"value": 10, "unit": "A"}
